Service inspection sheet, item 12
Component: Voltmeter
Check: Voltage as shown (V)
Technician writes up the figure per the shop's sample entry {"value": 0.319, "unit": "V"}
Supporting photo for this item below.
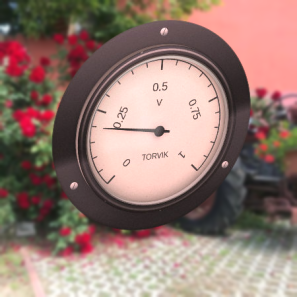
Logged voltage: {"value": 0.2, "unit": "V"}
